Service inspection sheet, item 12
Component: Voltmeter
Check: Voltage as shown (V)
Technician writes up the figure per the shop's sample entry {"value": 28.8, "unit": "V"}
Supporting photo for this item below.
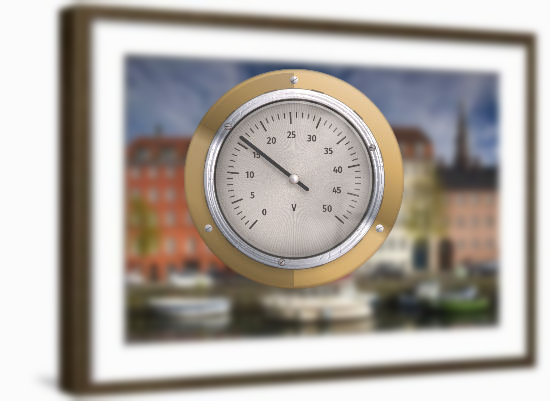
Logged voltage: {"value": 16, "unit": "V"}
